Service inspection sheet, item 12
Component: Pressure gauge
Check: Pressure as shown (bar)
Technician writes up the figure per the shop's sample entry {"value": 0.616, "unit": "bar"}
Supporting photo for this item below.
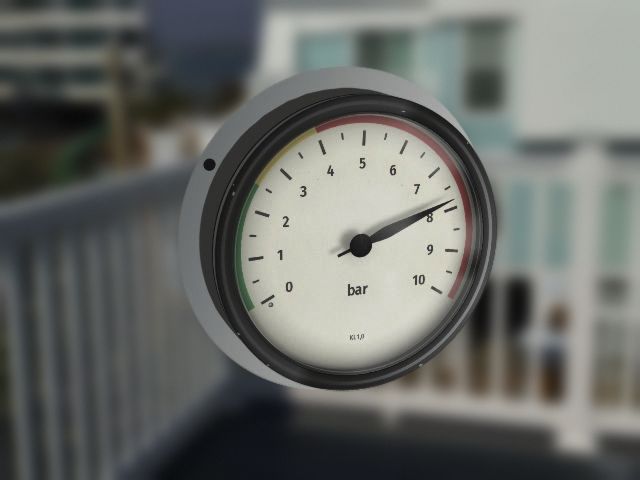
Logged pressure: {"value": 7.75, "unit": "bar"}
